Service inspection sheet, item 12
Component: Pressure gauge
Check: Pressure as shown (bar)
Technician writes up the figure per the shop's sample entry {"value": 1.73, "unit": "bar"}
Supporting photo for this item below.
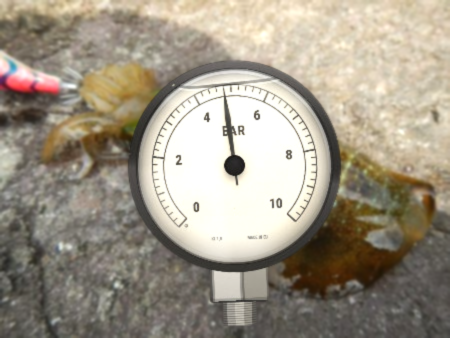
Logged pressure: {"value": 4.8, "unit": "bar"}
